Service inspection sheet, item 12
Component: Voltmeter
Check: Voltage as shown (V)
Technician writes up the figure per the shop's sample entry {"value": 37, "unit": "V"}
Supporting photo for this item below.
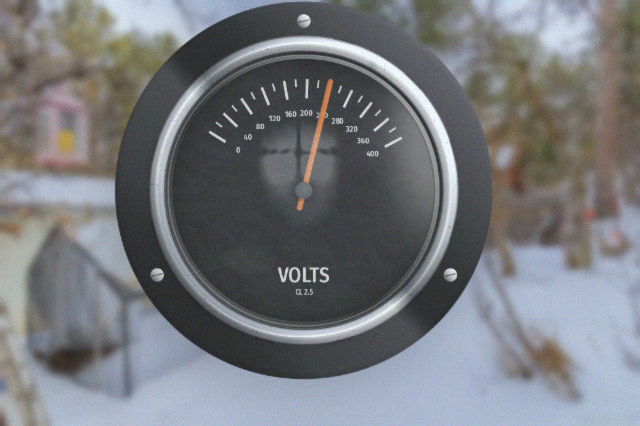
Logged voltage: {"value": 240, "unit": "V"}
